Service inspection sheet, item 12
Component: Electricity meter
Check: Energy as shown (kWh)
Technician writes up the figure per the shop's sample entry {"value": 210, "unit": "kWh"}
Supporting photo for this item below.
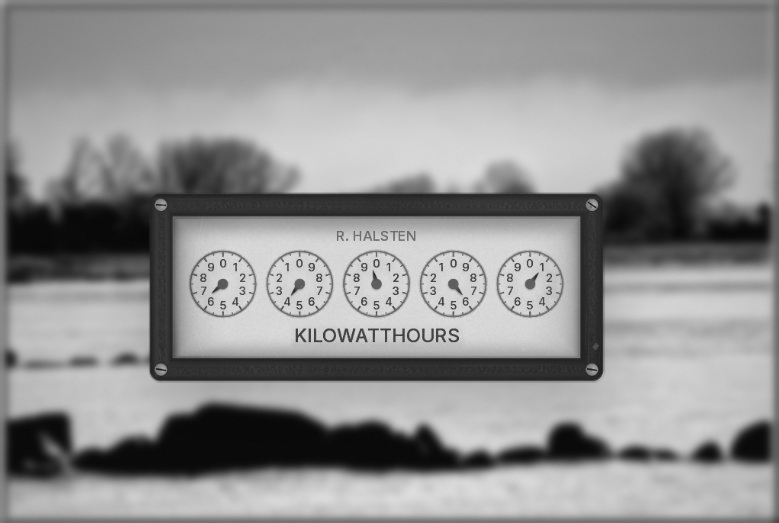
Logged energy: {"value": 63961, "unit": "kWh"}
